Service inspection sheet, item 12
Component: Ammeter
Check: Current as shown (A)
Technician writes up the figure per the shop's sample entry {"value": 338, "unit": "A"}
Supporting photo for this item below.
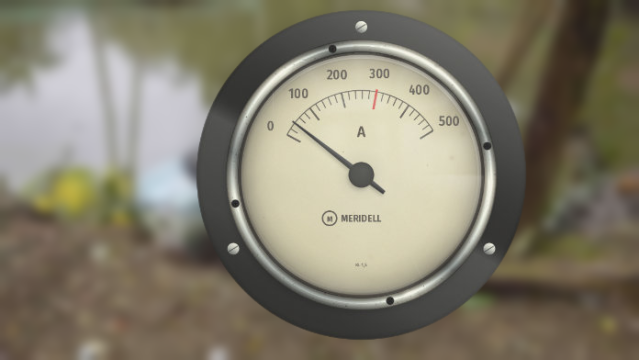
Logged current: {"value": 40, "unit": "A"}
